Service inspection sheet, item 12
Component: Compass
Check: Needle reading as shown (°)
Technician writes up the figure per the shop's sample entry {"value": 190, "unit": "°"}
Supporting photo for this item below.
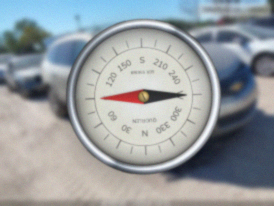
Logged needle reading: {"value": 90, "unit": "°"}
